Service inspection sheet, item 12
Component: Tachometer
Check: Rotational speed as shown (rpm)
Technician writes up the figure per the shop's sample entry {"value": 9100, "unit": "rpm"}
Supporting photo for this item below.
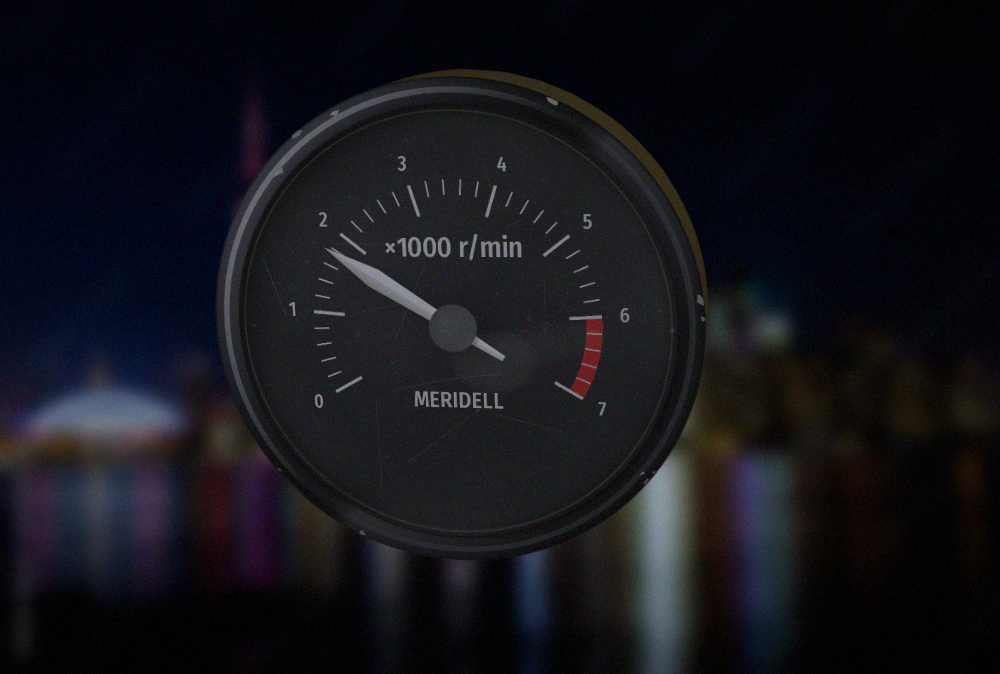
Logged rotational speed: {"value": 1800, "unit": "rpm"}
